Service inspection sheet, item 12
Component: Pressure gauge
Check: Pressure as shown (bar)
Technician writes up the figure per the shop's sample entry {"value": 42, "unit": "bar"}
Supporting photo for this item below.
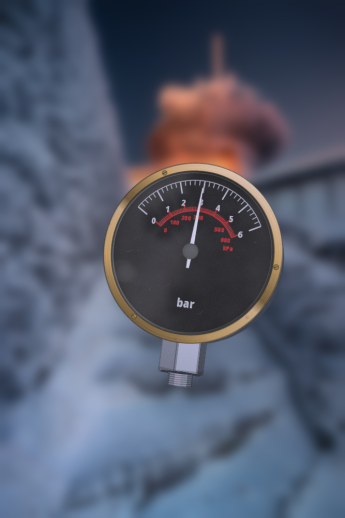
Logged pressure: {"value": 3, "unit": "bar"}
